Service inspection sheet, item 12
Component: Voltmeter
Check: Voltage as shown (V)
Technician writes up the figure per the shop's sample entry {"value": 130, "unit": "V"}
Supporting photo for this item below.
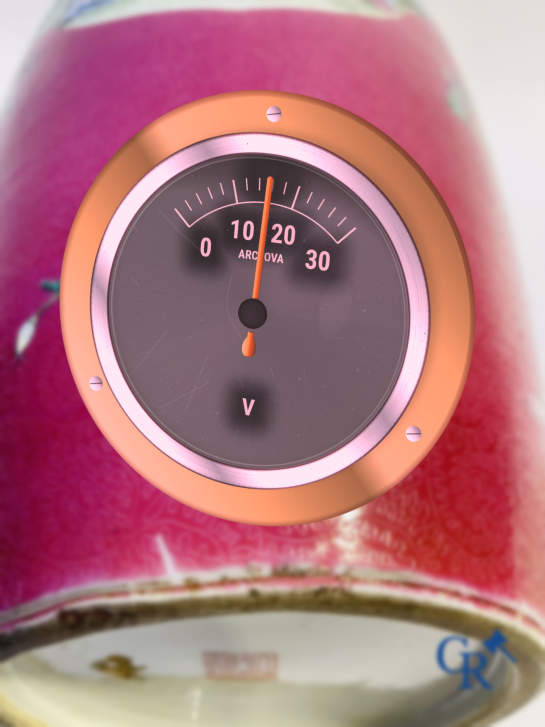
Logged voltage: {"value": 16, "unit": "V"}
